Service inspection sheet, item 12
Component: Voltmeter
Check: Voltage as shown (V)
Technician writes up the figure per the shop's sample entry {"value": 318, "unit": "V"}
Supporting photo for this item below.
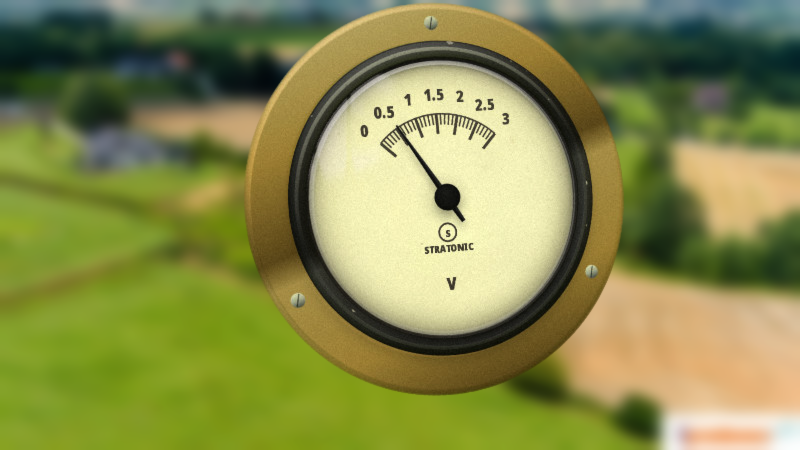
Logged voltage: {"value": 0.5, "unit": "V"}
